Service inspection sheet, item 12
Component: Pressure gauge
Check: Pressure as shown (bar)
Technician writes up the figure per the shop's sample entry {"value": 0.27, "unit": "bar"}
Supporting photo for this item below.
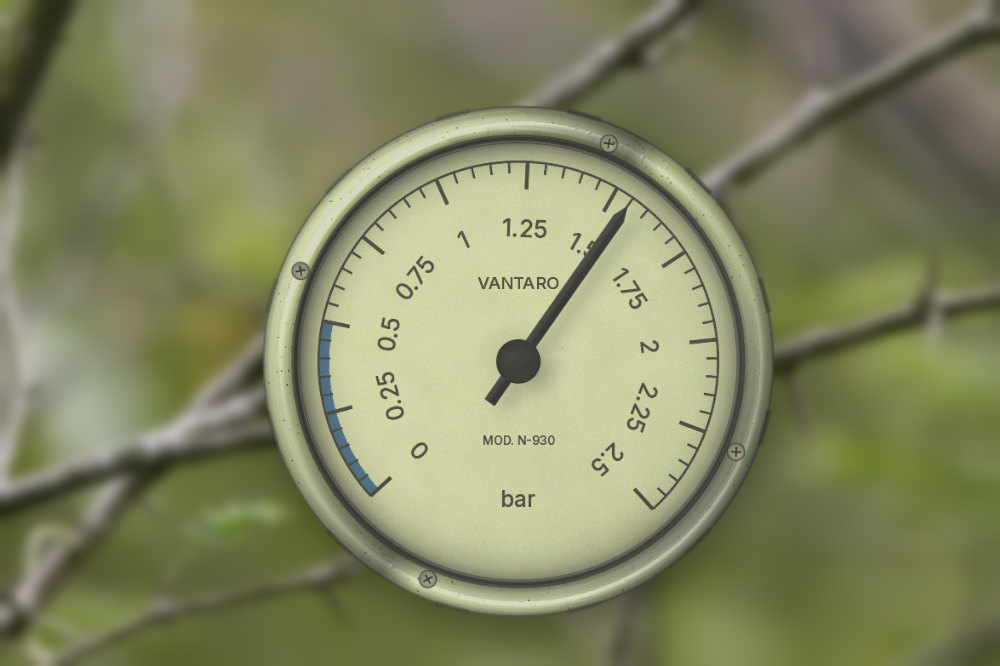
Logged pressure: {"value": 1.55, "unit": "bar"}
